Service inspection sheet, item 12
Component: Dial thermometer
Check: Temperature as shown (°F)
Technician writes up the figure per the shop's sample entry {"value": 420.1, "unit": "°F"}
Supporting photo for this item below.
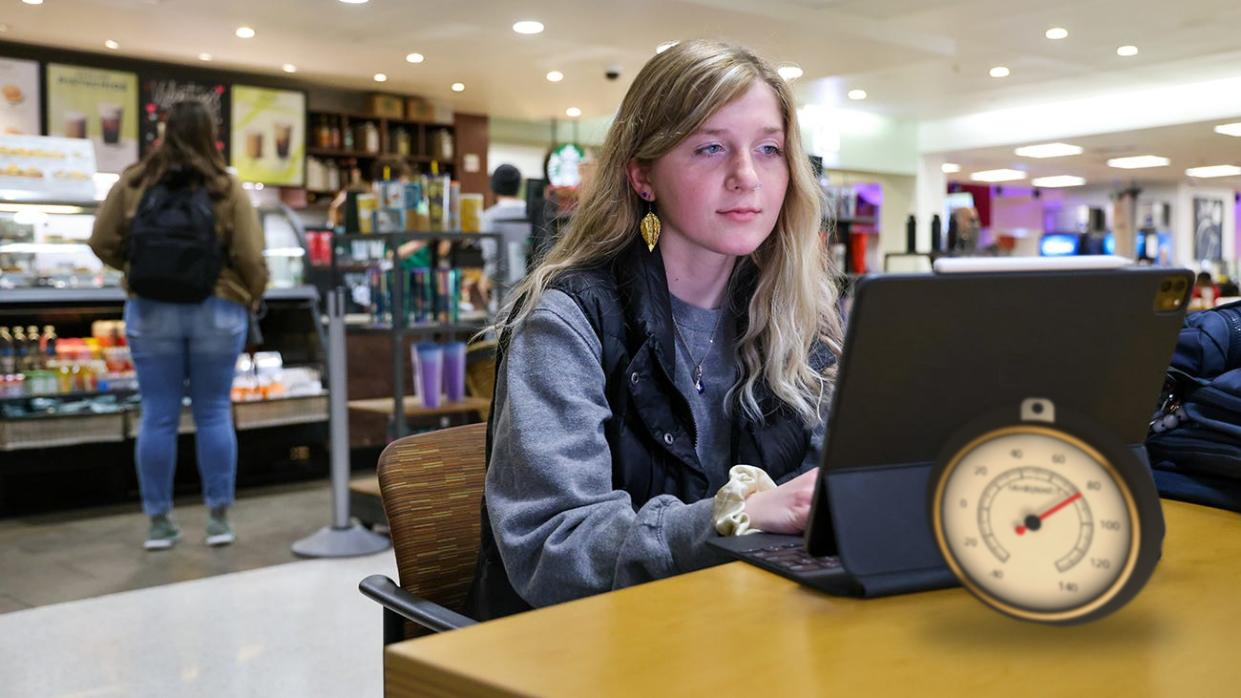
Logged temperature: {"value": 80, "unit": "°F"}
